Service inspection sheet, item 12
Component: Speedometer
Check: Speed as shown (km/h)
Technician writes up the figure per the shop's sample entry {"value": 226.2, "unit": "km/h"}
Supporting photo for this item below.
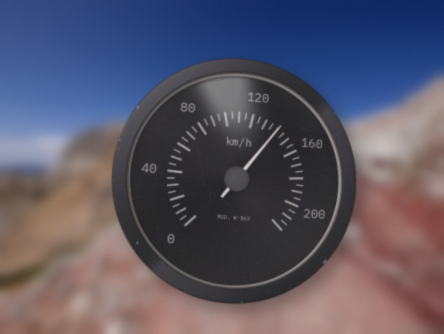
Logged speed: {"value": 140, "unit": "km/h"}
